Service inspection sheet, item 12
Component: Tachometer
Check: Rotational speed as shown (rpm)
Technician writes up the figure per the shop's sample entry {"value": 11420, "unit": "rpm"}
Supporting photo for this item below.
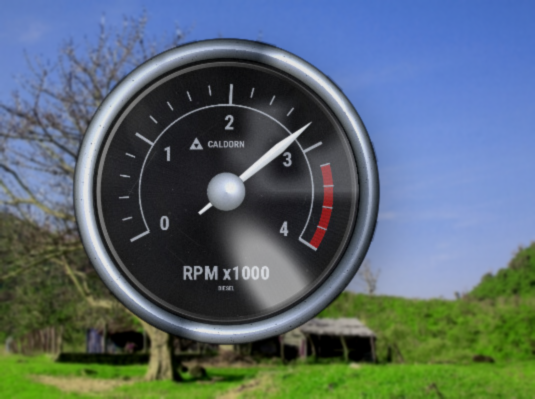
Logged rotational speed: {"value": 2800, "unit": "rpm"}
